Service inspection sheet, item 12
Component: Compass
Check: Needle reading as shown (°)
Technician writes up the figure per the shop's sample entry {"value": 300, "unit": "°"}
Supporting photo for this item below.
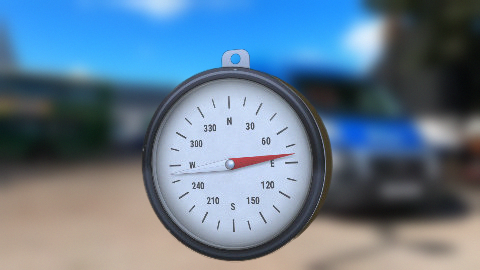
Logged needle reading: {"value": 82.5, "unit": "°"}
